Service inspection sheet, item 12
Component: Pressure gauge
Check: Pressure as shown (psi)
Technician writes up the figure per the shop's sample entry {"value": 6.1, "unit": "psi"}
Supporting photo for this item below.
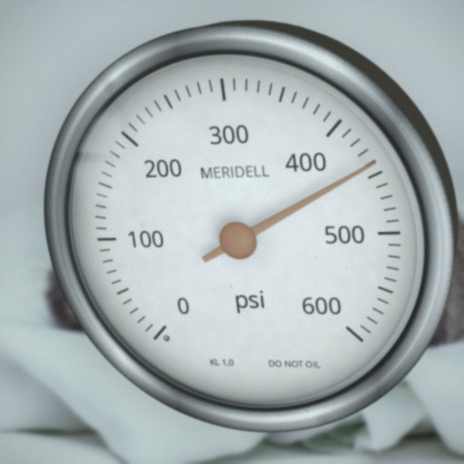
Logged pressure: {"value": 440, "unit": "psi"}
